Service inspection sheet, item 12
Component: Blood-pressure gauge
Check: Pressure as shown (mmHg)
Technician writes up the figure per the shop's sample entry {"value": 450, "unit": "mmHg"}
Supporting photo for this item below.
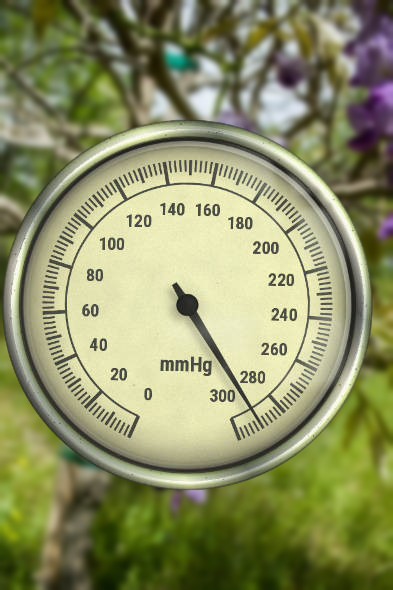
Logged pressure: {"value": 290, "unit": "mmHg"}
